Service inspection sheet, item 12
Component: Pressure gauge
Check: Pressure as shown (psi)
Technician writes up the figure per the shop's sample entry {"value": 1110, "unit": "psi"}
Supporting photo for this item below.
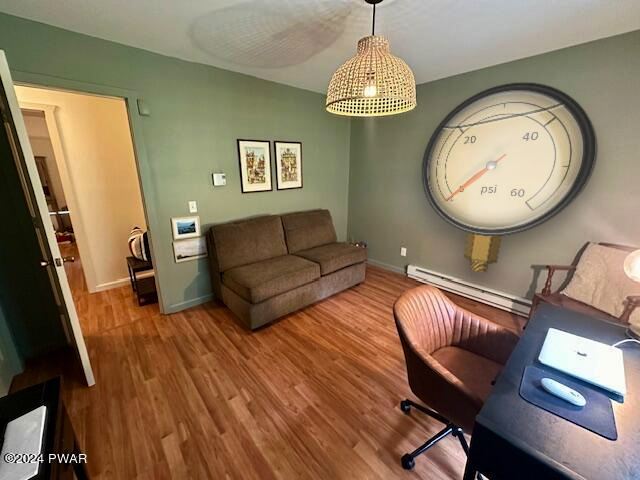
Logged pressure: {"value": 0, "unit": "psi"}
